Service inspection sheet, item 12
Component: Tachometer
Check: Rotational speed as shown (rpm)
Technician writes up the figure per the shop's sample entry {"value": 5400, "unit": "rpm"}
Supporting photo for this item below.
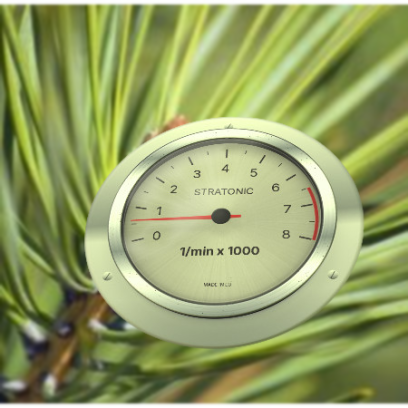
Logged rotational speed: {"value": 500, "unit": "rpm"}
